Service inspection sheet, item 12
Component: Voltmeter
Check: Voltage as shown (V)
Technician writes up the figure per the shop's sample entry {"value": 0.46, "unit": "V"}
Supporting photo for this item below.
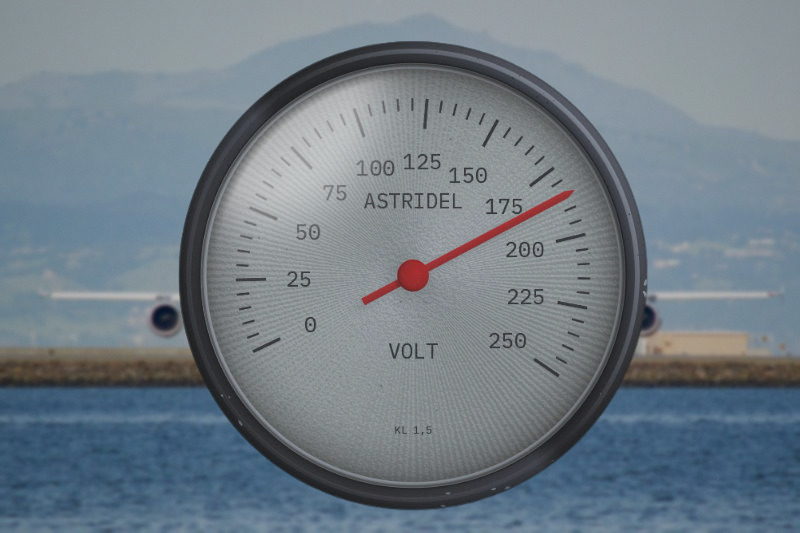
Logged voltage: {"value": 185, "unit": "V"}
